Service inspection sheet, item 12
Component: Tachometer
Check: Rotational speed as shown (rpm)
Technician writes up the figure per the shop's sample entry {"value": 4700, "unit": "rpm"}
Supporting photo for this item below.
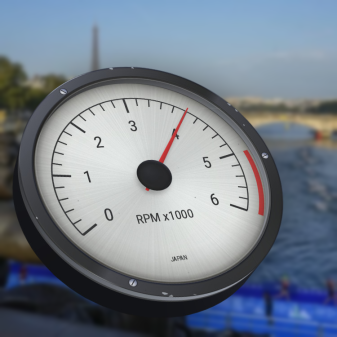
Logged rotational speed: {"value": 4000, "unit": "rpm"}
